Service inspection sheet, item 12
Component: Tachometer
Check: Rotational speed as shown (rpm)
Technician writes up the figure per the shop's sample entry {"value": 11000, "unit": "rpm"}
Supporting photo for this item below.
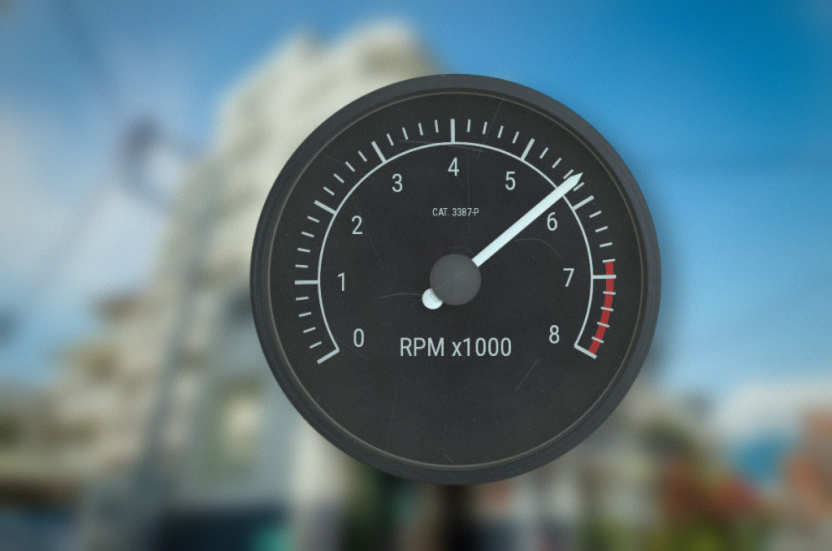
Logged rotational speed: {"value": 5700, "unit": "rpm"}
